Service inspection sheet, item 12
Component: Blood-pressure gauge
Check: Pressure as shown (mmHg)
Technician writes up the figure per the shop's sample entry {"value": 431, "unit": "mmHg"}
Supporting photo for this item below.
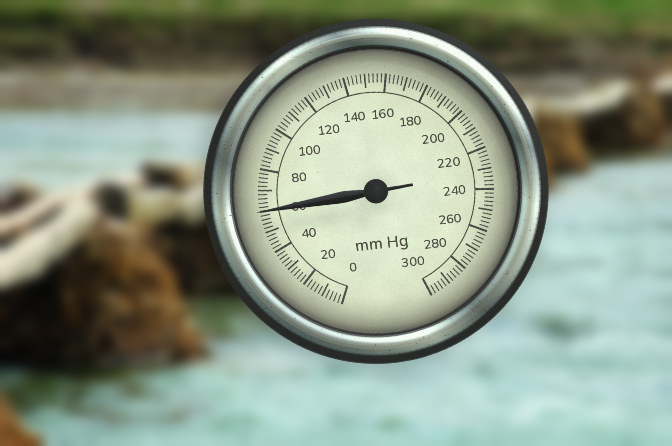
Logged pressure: {"value": 60, "unit": "mmHg"}
